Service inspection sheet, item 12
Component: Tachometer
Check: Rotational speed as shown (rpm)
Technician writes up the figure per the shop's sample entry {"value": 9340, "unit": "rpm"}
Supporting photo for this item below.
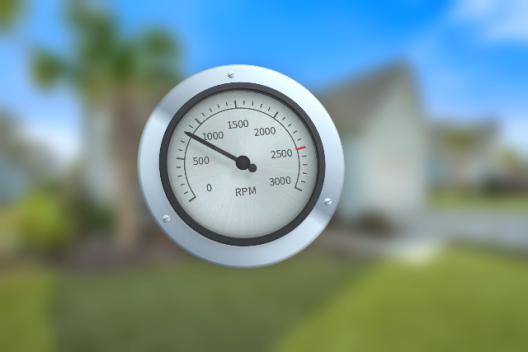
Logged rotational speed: {"value": 800, "unit": "rpm"}
